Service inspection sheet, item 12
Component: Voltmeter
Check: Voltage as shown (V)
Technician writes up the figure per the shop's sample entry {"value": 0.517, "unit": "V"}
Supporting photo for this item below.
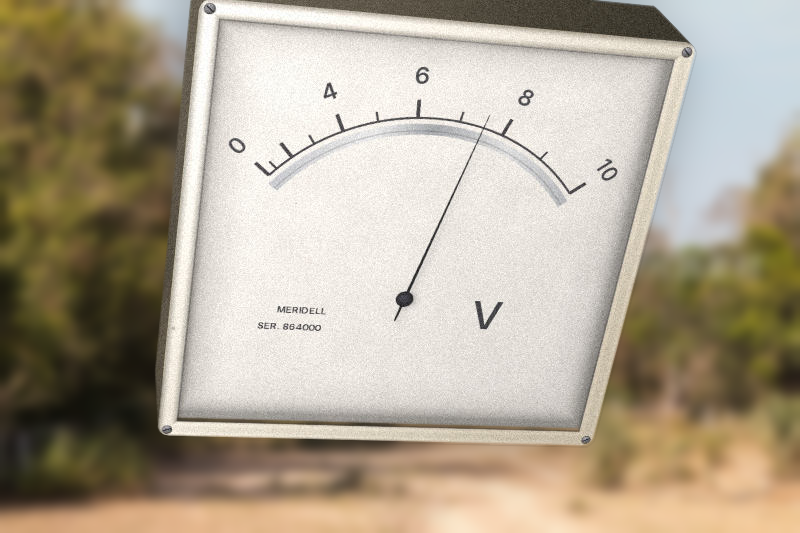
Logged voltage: {"value": 7.5, "unit": "V"}
